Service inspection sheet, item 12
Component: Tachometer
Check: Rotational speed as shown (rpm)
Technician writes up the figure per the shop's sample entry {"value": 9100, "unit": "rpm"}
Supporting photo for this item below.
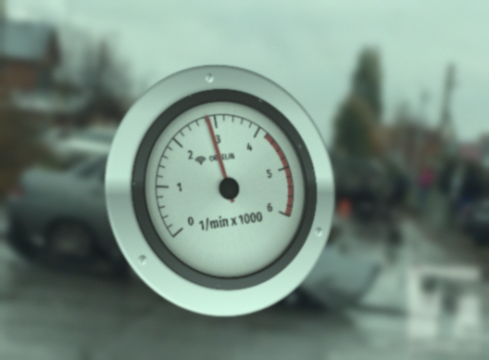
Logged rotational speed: {"value": 2800, "unit": "rpm"}
